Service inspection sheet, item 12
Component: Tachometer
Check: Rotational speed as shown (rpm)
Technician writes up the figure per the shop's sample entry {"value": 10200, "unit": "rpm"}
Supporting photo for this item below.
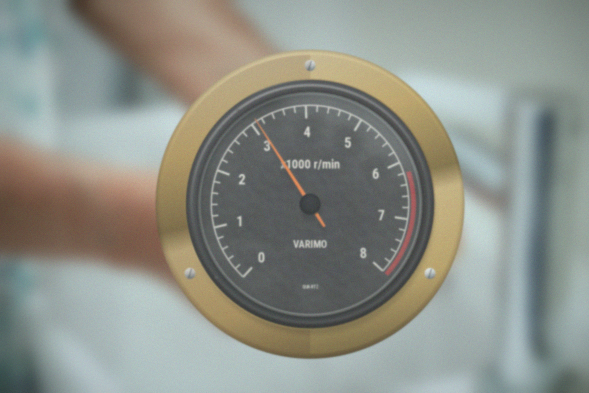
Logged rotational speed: {"value": 3100, "unit": "rpm"}
